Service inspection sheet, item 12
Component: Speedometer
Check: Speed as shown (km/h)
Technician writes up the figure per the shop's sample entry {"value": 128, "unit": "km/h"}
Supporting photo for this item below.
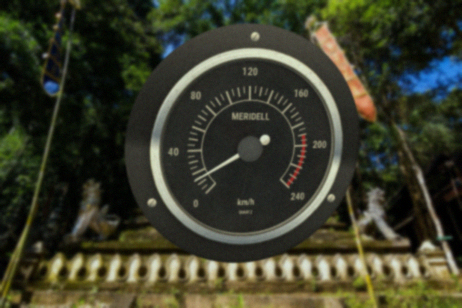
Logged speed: {"value": 15, "unit": "km/h"}
